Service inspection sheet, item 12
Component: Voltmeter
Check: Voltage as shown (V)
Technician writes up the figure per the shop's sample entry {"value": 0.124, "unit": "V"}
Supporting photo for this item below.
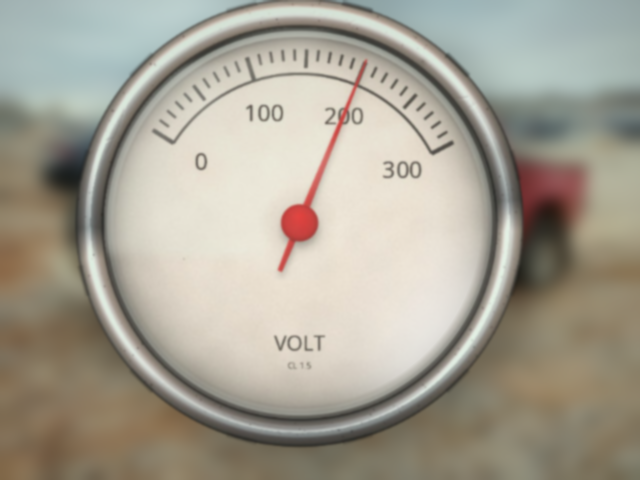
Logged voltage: {"value": 200, "unit": "V"}
